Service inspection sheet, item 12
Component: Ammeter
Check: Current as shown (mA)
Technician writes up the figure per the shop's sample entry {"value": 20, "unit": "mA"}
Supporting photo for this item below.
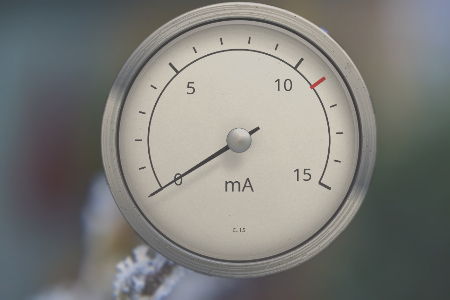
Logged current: {"value": 0, "unit": "mA"}
